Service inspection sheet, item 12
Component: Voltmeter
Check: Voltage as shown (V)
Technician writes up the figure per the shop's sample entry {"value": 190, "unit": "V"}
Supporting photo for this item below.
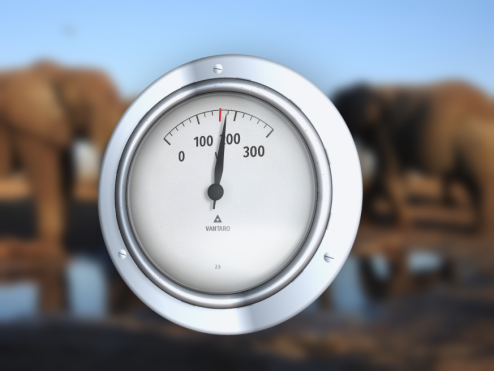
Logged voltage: {"value": 180, "unit": "V"}
